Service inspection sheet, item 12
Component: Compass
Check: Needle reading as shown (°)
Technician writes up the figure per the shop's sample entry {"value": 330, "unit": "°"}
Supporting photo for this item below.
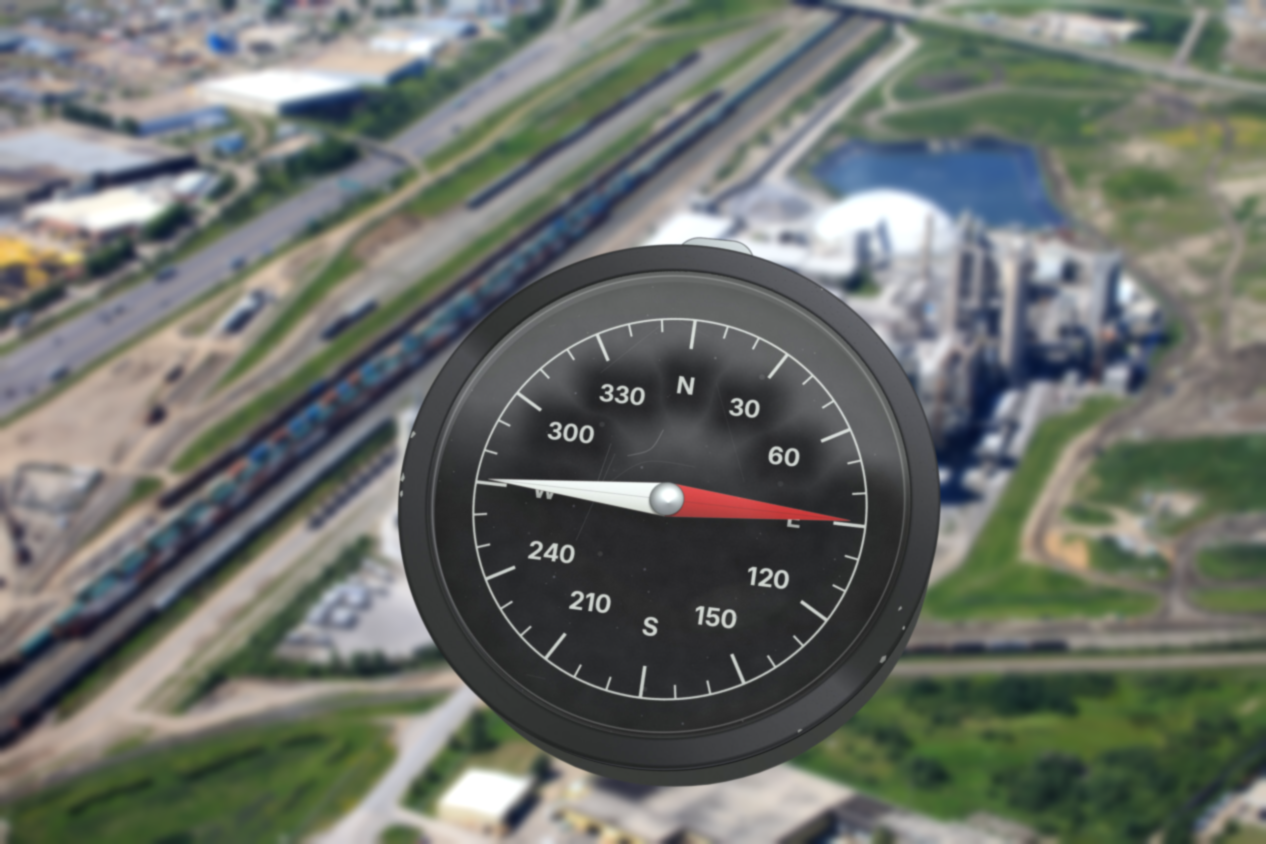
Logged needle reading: {"value": 90, "unit": "°"}
